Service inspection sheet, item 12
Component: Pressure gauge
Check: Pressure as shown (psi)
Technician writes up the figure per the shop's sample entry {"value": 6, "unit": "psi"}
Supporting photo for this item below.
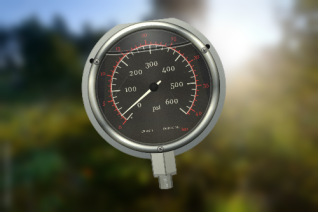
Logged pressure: {"value": 20, "unit": "psi"}
